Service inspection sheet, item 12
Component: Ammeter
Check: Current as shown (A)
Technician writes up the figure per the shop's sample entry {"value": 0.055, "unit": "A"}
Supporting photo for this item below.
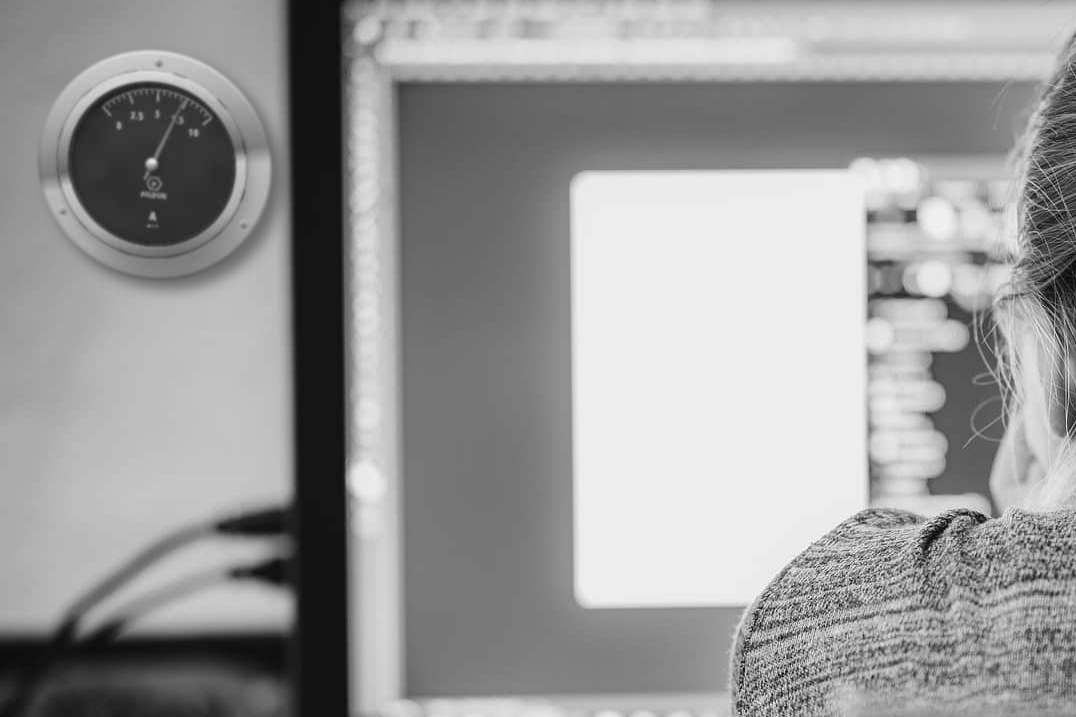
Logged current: {"value": 7.5, "unit": "A"}
